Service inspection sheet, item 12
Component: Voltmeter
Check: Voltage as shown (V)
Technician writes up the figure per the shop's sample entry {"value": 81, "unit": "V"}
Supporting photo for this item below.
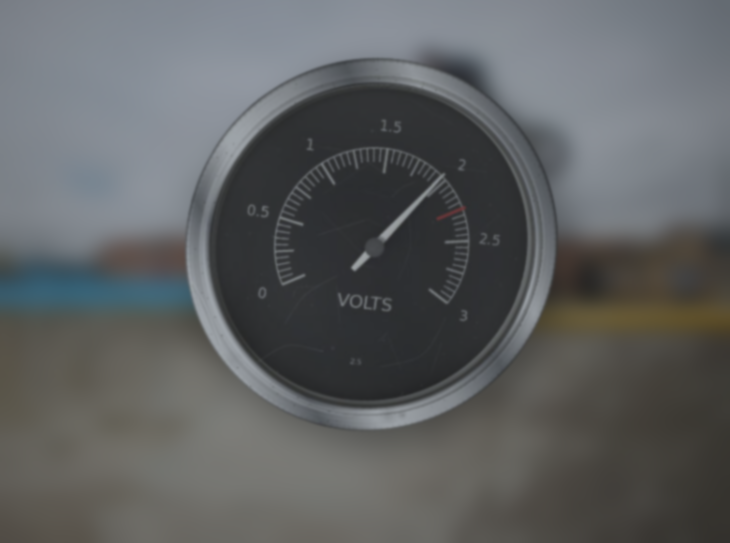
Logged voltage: {"value": 1.95, "unit": "V"}
